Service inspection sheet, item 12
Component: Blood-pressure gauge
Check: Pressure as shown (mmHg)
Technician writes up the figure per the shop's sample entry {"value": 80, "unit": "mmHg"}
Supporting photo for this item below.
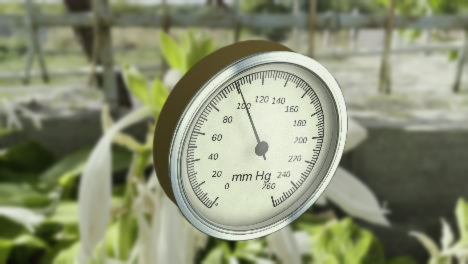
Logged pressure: {"value": 100, "unit": "mmHg"}
